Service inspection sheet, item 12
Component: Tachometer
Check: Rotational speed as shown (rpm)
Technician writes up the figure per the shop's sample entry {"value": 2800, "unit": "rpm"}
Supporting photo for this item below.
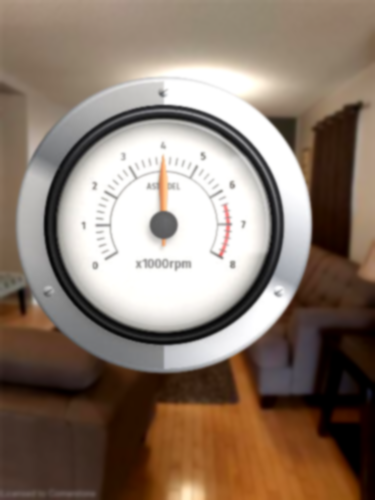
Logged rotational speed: {"value": 4000, "unit": "rpm"}
